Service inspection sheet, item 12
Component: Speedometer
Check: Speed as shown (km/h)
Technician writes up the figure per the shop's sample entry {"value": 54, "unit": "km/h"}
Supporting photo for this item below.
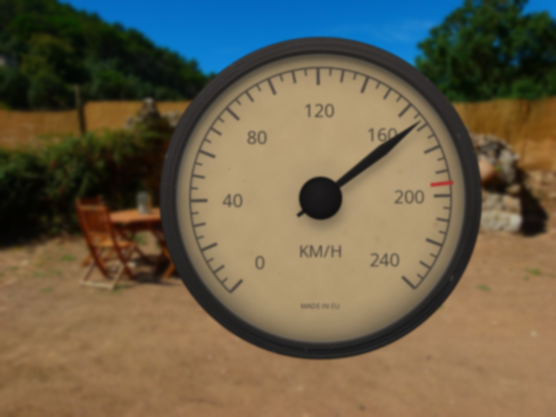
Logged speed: {"value": 167.5, "unit": "km/h"}
